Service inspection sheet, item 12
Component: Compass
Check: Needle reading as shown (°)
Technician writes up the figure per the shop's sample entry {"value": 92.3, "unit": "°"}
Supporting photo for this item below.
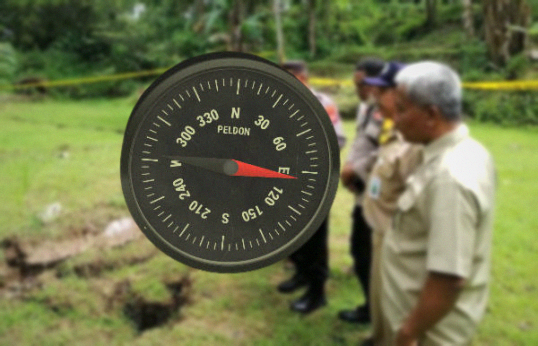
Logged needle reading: {"value": 95, "unit": "°"}
